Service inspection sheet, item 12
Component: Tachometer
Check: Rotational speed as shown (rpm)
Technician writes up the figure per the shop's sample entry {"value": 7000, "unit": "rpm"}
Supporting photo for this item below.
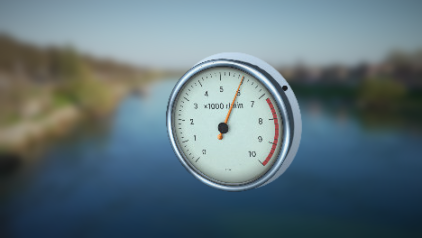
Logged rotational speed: {"value": 6000, "unit": "rpm"}
